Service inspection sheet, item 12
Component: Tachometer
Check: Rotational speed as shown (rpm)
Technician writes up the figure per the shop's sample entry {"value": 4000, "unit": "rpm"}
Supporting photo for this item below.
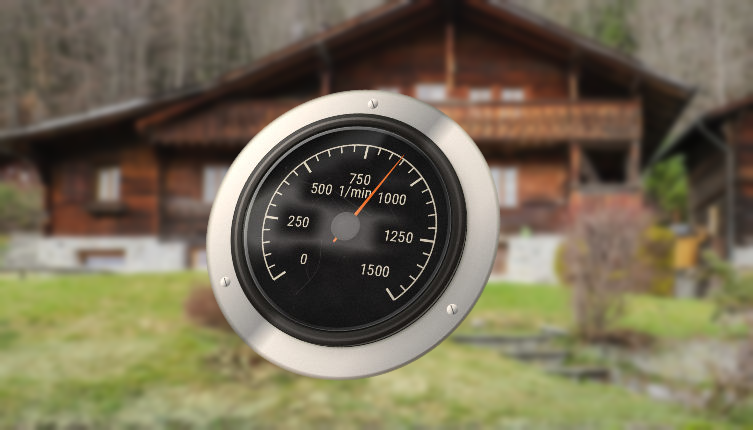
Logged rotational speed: {"value": 900, "unit": "rpm"}
